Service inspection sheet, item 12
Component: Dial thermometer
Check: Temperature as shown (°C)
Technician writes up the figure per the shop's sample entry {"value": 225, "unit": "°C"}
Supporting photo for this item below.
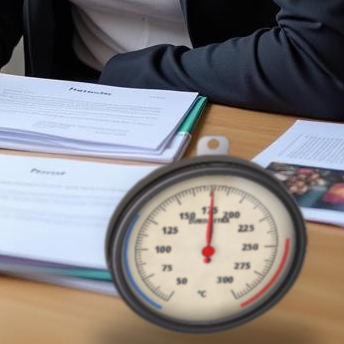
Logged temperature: {"value": 175, "unit": "°C"}
